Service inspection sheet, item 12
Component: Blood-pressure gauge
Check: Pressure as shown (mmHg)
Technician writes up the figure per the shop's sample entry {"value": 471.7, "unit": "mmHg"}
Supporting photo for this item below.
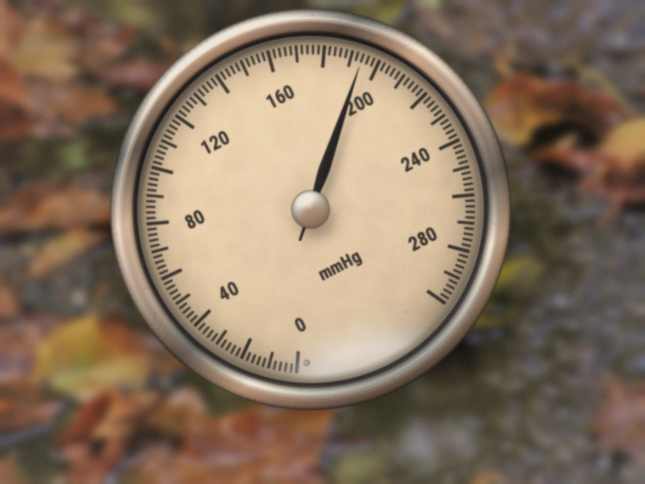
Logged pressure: {"value": 194, "unit": "mmHg"}
